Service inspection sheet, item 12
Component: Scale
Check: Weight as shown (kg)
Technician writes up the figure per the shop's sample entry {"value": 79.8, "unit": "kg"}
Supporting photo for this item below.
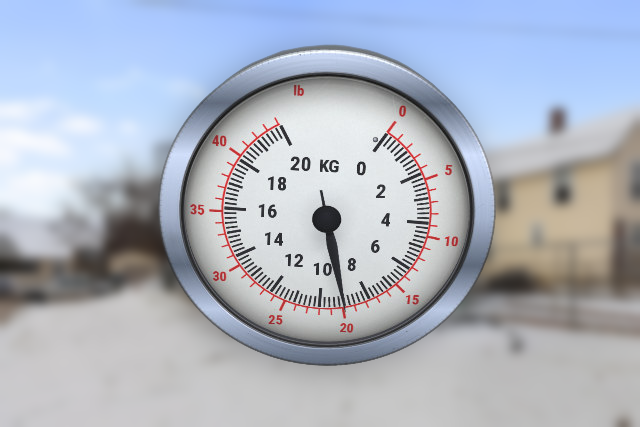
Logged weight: {"value": 9, "unit": "kg"}
